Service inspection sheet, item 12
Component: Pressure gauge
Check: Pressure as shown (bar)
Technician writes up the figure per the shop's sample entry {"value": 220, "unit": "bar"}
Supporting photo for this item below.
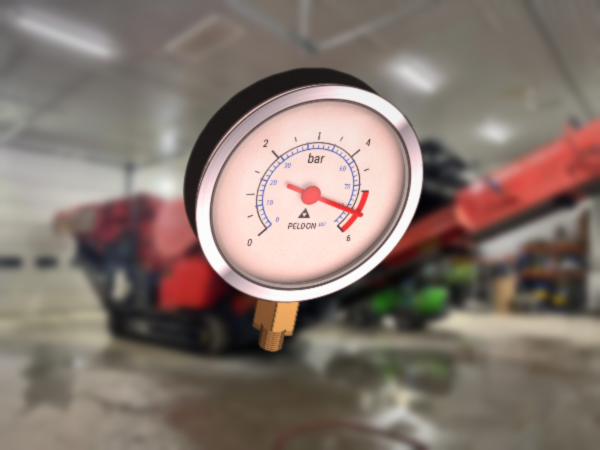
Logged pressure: {"value": 5.5, "unit": "bar"}
